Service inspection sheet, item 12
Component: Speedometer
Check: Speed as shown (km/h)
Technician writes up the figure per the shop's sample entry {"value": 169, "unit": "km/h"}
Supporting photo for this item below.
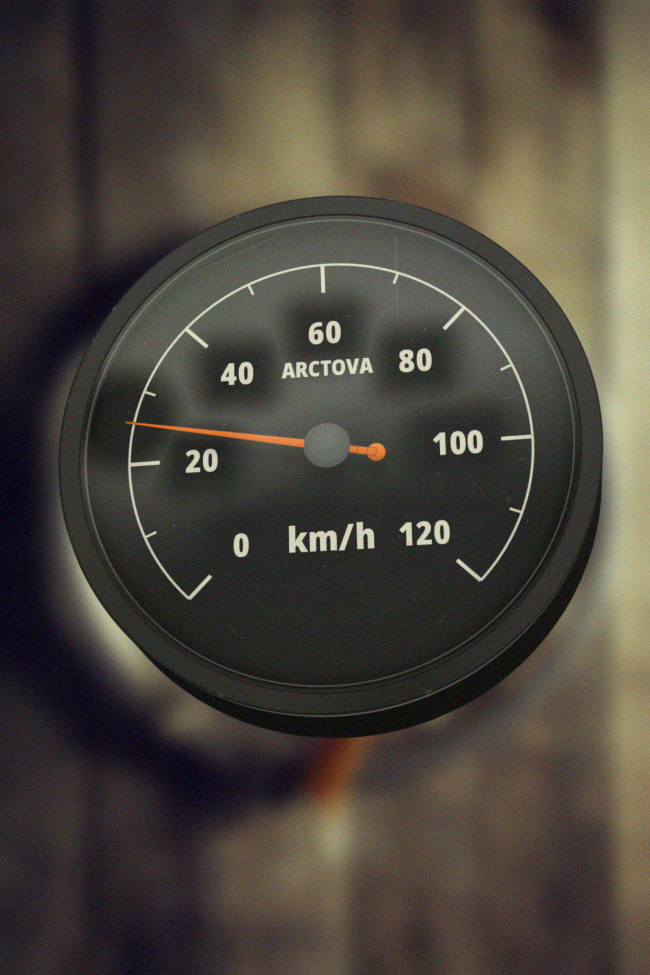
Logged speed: {"value": 25, "unit": "km/h"}
